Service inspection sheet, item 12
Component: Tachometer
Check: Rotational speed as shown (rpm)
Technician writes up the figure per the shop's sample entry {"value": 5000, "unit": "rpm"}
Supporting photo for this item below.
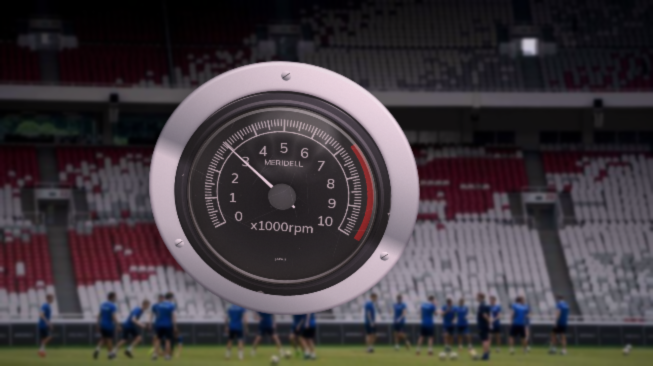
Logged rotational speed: {"value": 3000, "unit": "rpm"}
